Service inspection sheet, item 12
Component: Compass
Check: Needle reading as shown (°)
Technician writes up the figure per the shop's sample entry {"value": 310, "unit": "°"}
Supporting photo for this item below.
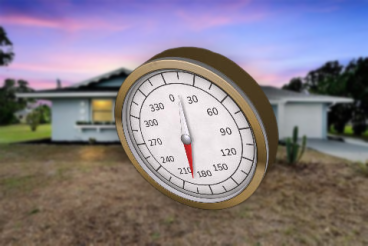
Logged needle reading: {"value": 195, "unit": "°"}
